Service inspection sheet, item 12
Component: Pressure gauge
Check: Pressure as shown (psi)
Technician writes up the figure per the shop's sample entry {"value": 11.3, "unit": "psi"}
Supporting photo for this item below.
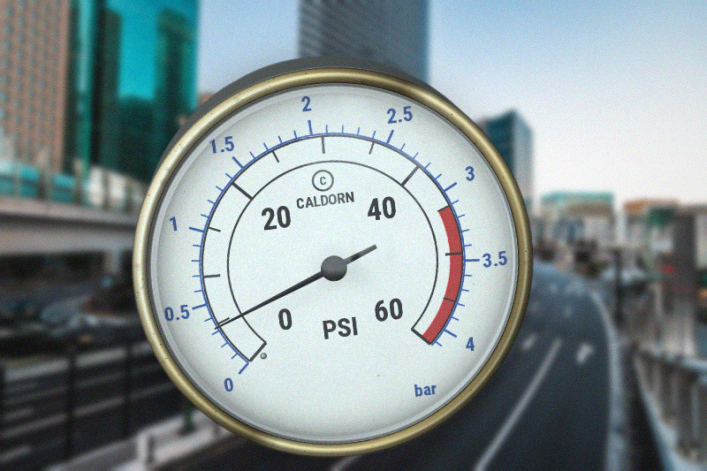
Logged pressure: {"value": 5, "unit": "psi"}
